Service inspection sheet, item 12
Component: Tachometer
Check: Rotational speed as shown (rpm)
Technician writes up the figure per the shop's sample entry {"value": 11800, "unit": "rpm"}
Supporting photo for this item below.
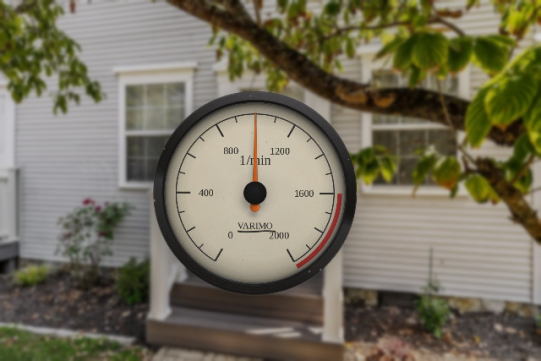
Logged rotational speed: {"value": 1000, "unit": "rpm"}
